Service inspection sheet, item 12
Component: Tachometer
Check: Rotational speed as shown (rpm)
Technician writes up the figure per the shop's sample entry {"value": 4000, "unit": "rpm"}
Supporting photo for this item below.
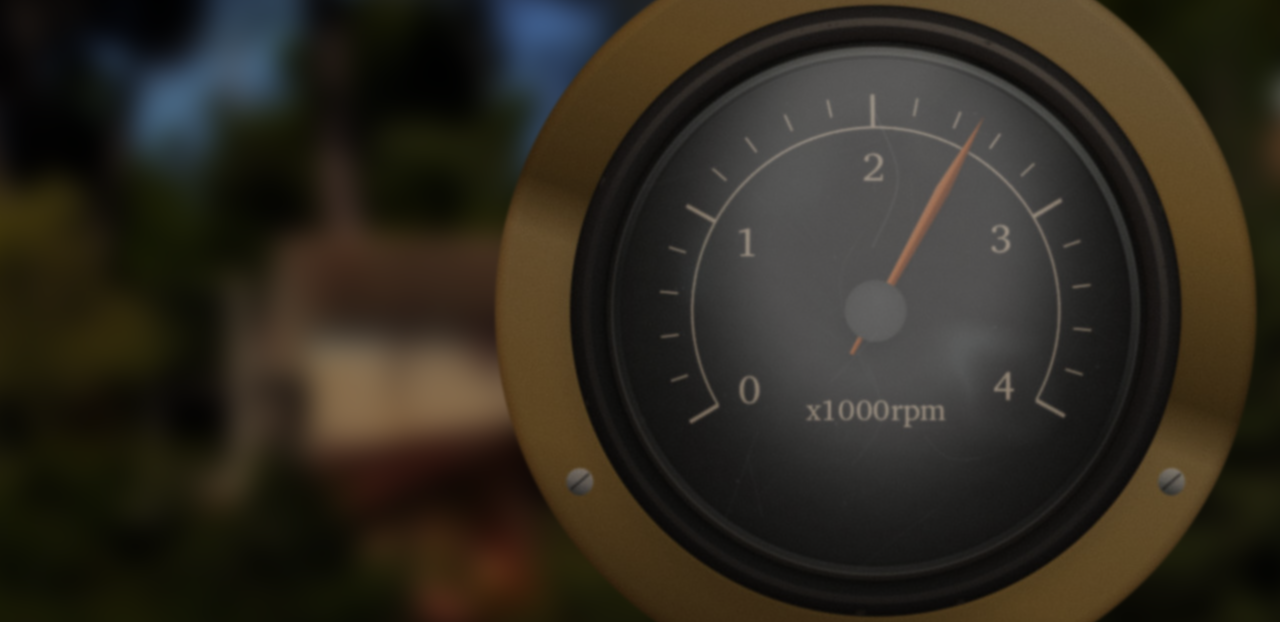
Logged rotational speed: {"value": 2500, "unit": "rpm"}
